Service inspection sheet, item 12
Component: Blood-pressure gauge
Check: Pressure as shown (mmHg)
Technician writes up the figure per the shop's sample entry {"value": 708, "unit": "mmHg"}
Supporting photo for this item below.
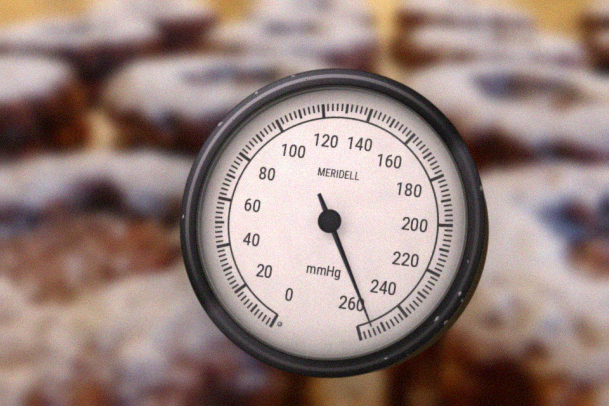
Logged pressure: {"value": 254, "unit": "mmHg"}
